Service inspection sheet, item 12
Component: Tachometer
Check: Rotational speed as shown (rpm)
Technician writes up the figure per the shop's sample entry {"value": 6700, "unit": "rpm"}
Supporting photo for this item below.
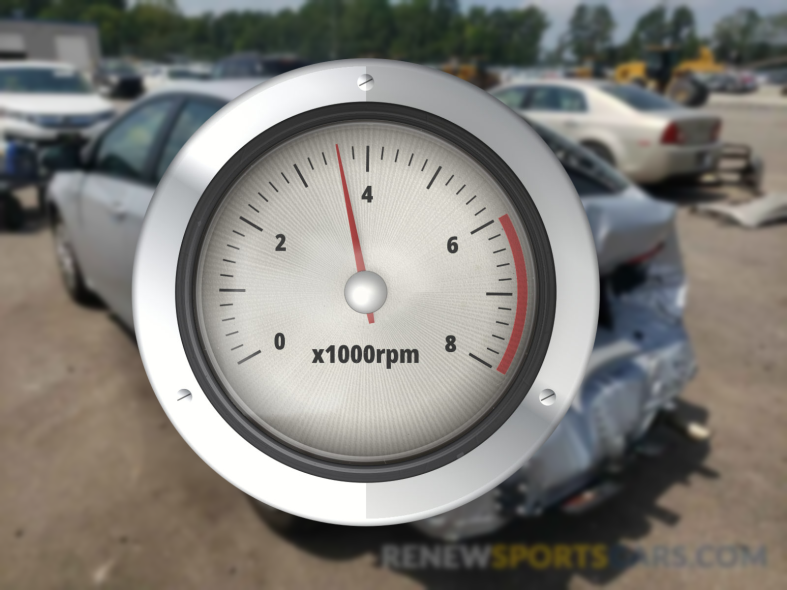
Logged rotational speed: {"value": 3600, "unit": "rpm"}
